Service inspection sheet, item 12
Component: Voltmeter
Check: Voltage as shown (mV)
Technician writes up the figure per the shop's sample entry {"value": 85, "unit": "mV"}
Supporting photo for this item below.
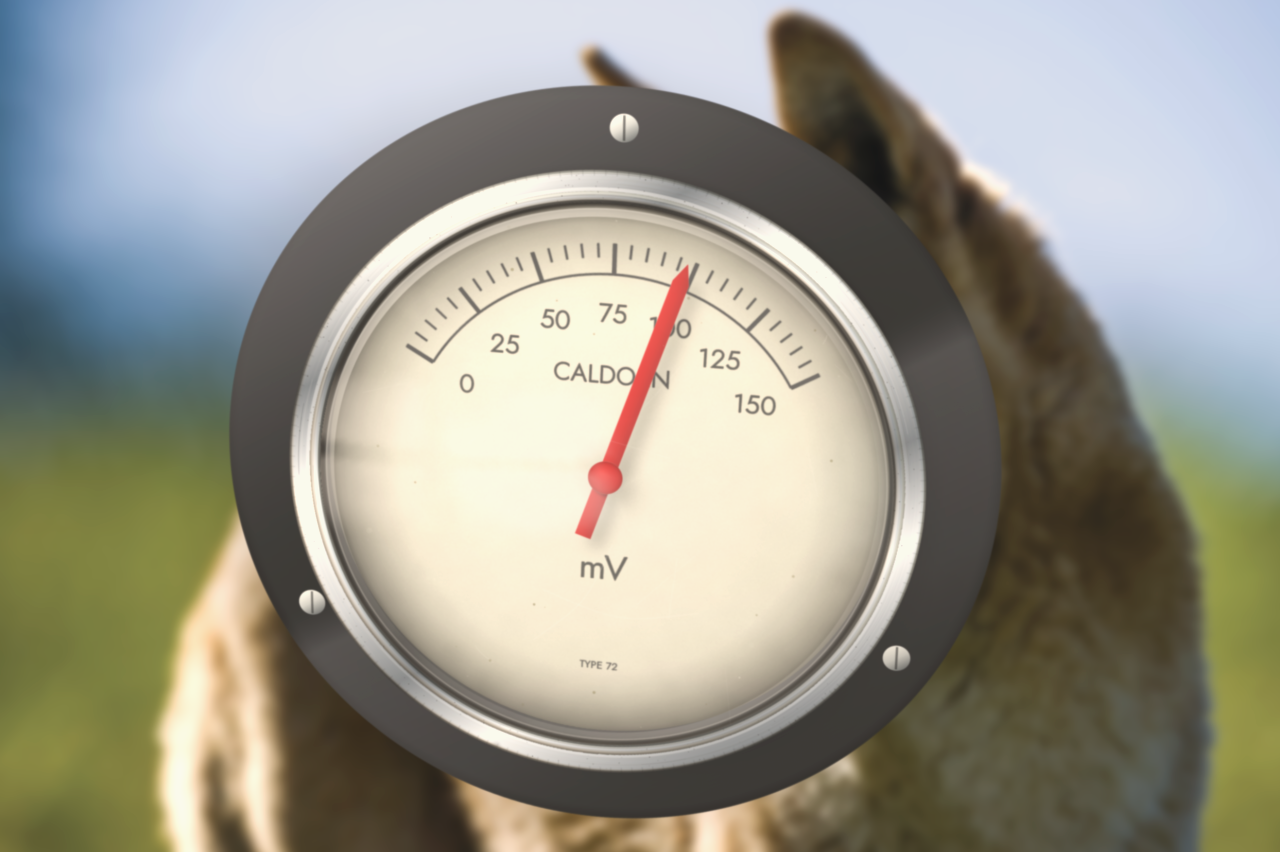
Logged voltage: {"value": 97.5, "unit": "mV"}
